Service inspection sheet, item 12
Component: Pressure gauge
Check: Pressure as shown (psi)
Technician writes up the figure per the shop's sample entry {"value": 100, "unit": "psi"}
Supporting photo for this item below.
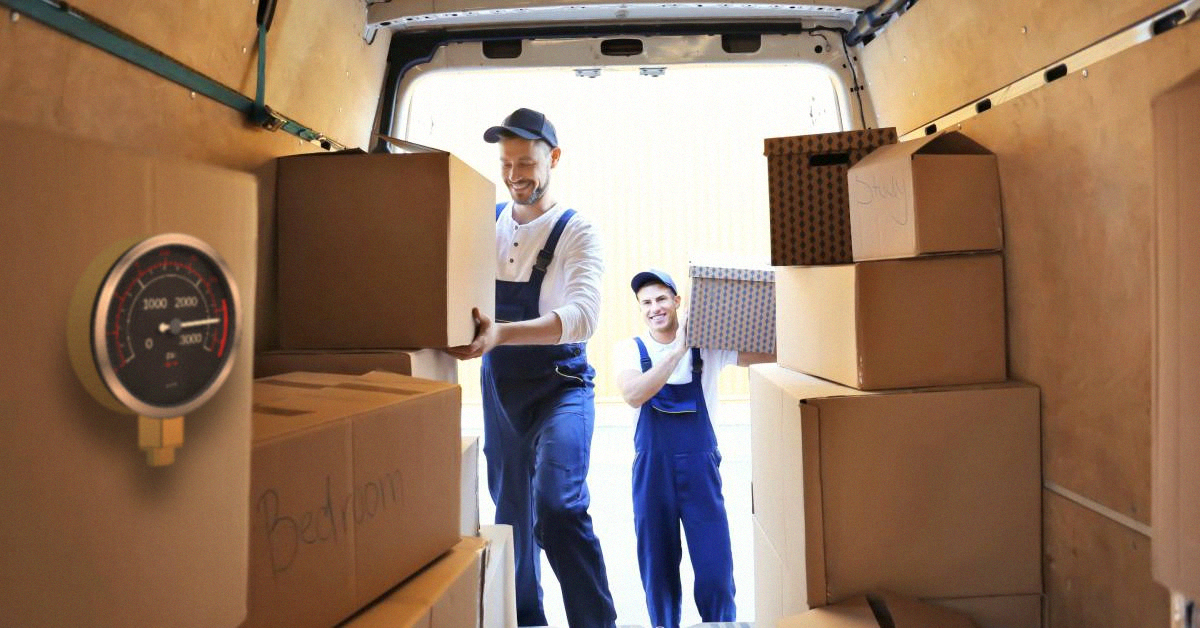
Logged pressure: {"value": 2600, "unit": "psi"}
